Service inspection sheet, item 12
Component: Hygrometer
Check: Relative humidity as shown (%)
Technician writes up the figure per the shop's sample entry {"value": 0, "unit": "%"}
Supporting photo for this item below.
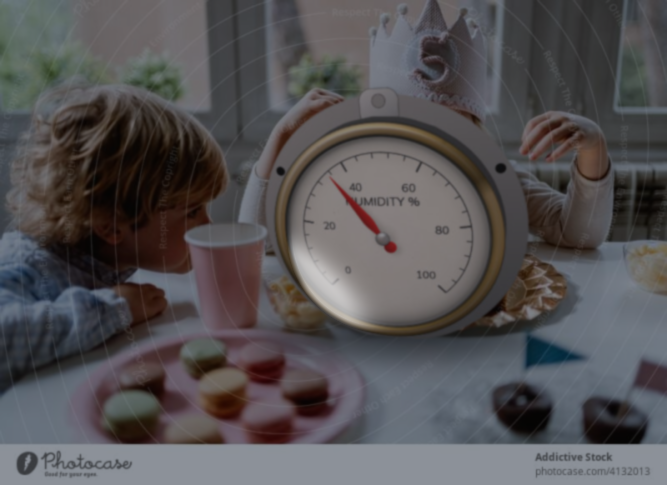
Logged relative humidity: {"value": 36, "unit": "%"}
